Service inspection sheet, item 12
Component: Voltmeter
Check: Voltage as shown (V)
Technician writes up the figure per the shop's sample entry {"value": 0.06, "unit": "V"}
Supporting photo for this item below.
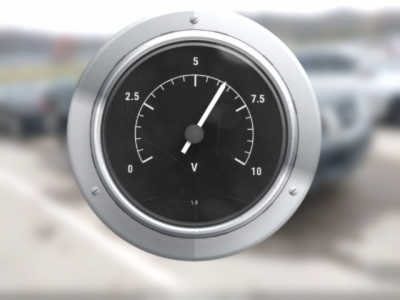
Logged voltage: {"value": 6.25, "unit": "V"}
